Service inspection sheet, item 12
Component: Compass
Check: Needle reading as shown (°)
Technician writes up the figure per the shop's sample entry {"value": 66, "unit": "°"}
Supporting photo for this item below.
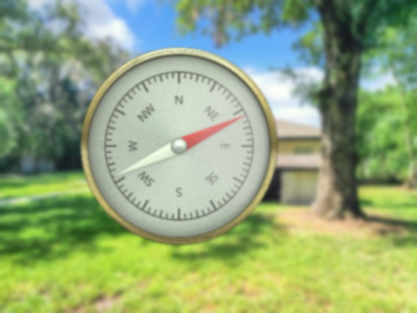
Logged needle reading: {"value": 65, "unit": "°"}
